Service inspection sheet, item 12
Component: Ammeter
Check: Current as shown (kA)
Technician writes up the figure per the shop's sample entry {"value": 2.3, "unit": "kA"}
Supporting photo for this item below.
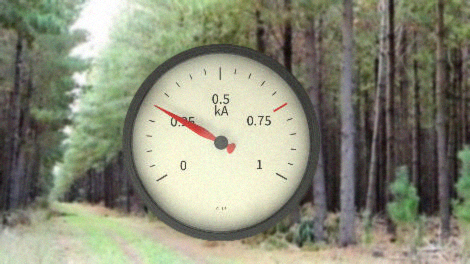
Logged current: {"value": 0.25, "unit": "kA"}
